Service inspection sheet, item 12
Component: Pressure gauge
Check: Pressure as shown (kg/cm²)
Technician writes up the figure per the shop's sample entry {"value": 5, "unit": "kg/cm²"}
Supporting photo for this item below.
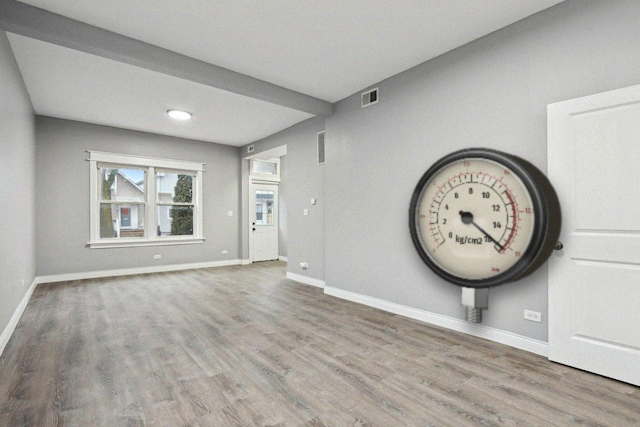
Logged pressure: {"value": 15.5, "unit": "kg/cm²"}
